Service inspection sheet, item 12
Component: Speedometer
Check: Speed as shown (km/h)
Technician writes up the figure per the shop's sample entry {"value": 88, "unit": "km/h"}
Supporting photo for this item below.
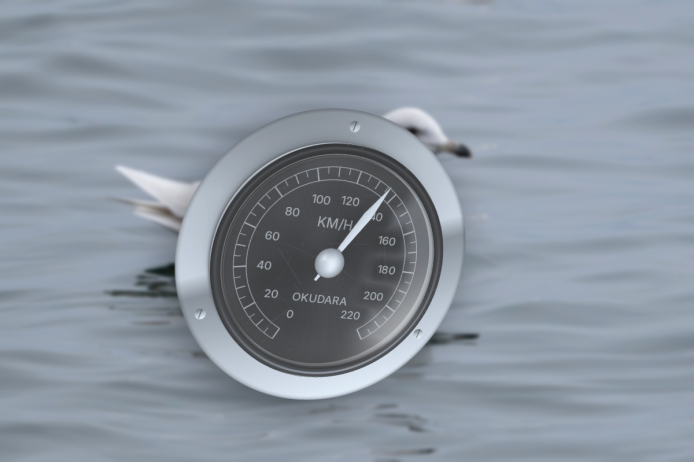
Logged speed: {"value": 135, "unit": "km/h"}
